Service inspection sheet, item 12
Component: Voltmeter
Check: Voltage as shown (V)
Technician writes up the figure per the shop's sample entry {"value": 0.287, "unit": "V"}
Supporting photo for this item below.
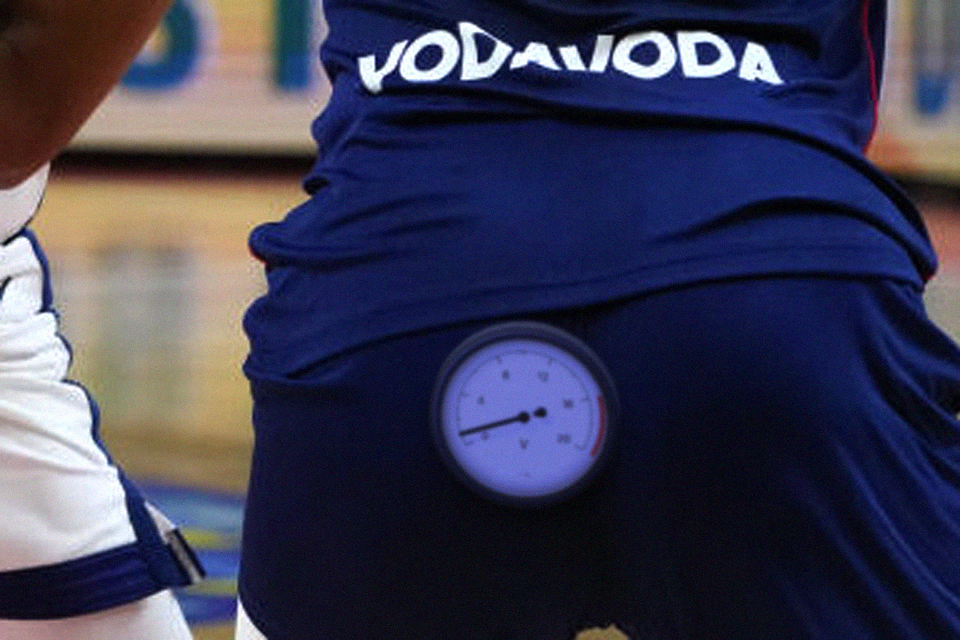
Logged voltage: {"value": 1, "unit": "V"}
